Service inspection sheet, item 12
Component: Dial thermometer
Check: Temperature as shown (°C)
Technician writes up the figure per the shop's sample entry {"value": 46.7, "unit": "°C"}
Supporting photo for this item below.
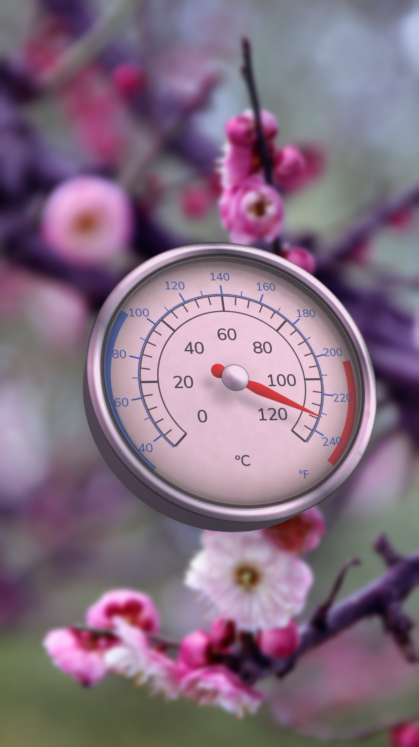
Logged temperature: {"value": 112, "unit": "°C"}
